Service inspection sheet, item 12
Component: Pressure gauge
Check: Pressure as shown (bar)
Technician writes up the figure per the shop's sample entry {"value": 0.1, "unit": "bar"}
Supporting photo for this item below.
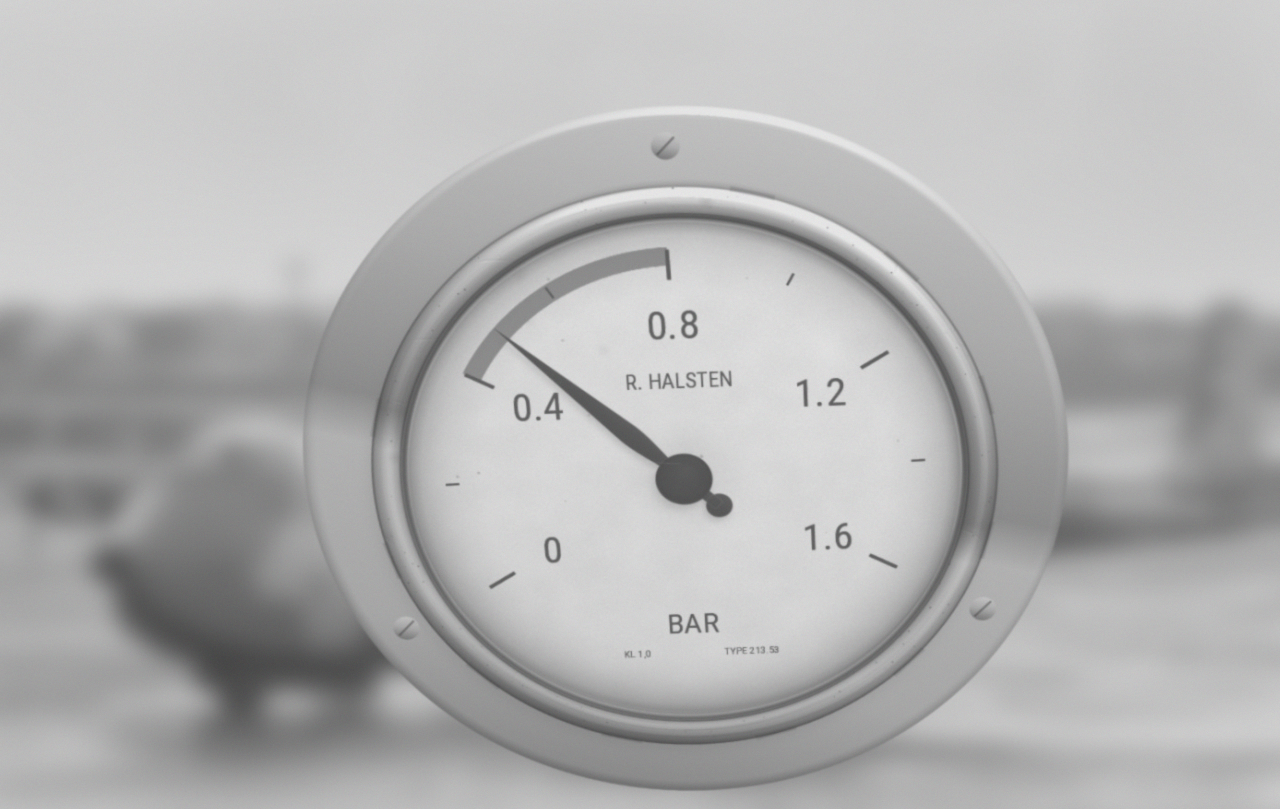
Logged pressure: {"value": 0.5, "unit": "bar"}
